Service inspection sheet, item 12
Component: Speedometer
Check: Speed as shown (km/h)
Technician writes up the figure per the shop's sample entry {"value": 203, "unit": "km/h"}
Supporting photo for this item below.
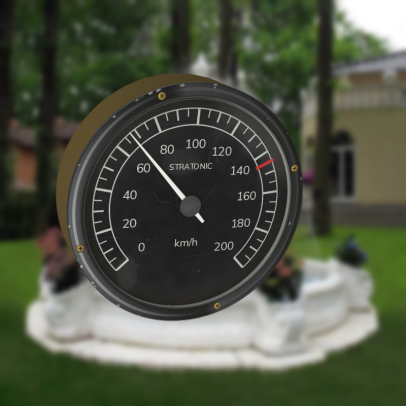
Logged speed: {"value": 67.5, "unit": "km/h"}
